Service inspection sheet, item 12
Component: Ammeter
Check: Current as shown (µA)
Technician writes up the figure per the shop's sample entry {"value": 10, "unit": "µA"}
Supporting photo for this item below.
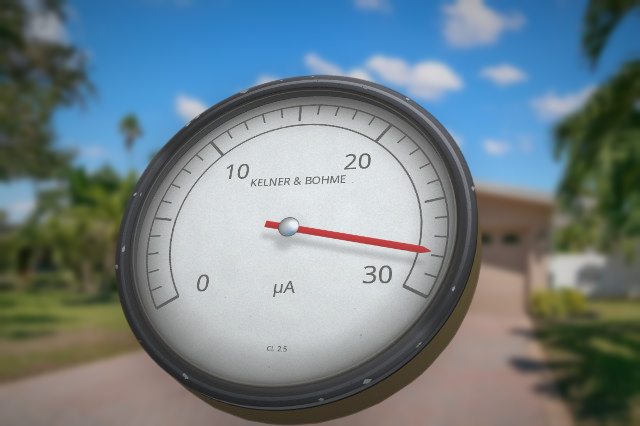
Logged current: {"value": 28, "unit": "µA"}
